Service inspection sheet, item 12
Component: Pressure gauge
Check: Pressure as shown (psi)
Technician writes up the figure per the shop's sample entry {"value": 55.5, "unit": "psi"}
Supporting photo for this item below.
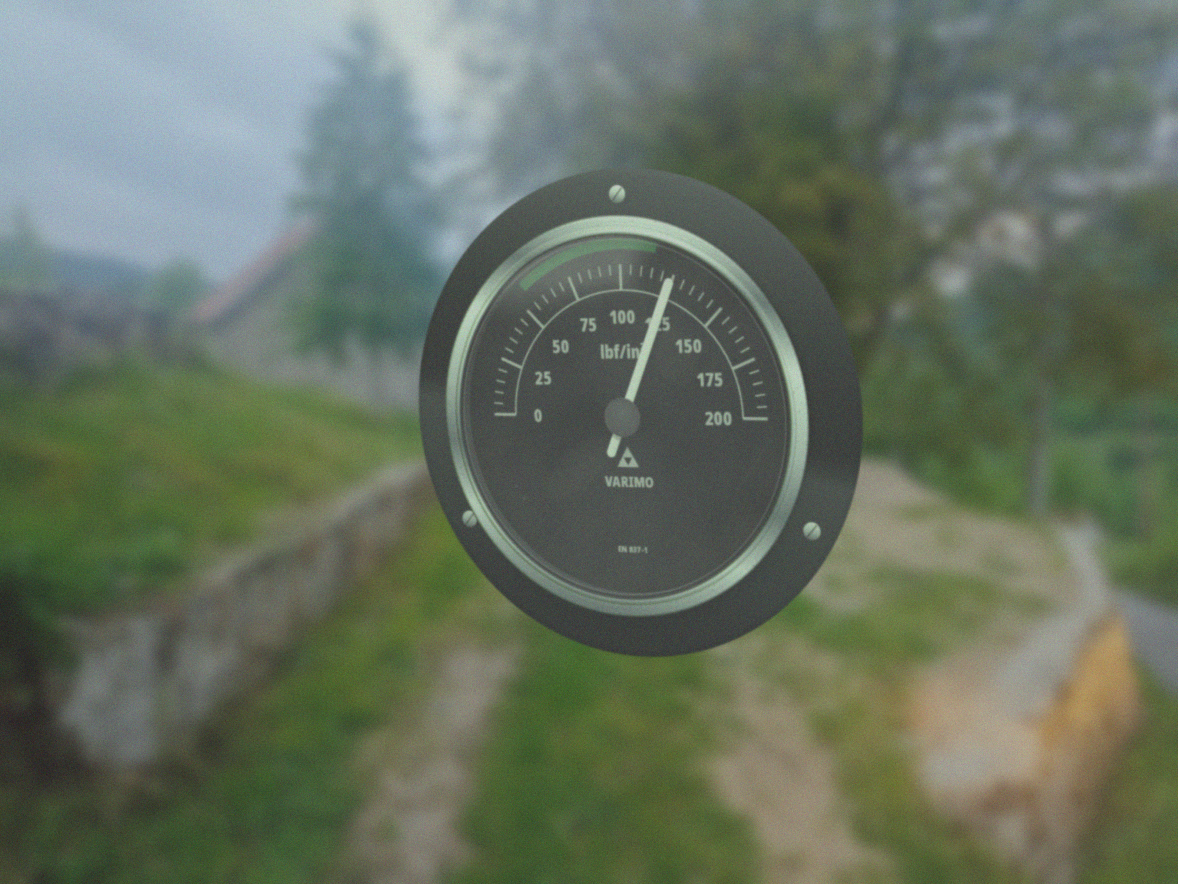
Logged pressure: {"value": 125, "unit": "psi"}
